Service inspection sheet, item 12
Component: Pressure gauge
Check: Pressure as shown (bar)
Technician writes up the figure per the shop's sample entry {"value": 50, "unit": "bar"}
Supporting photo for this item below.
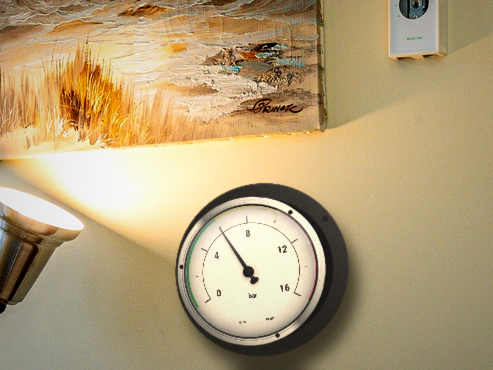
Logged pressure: {"value": 6, "unit": "bar"}
